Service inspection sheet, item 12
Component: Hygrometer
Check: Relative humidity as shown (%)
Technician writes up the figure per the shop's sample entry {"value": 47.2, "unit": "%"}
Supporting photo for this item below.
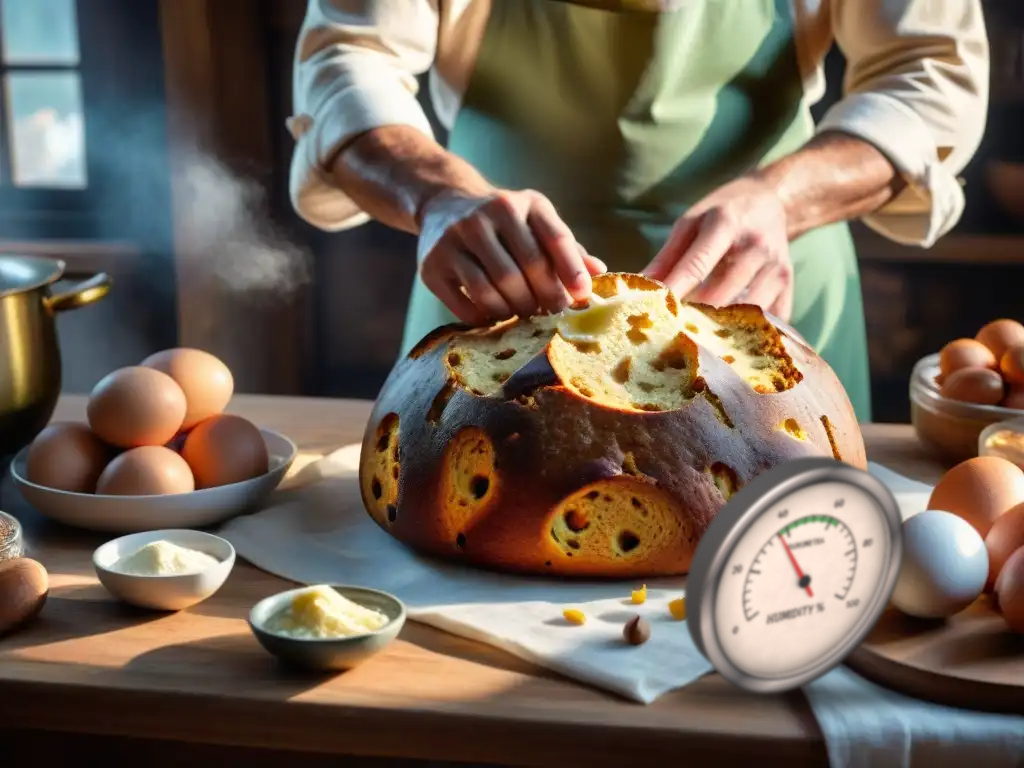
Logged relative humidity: {"value": 36, "unit": "%"}
